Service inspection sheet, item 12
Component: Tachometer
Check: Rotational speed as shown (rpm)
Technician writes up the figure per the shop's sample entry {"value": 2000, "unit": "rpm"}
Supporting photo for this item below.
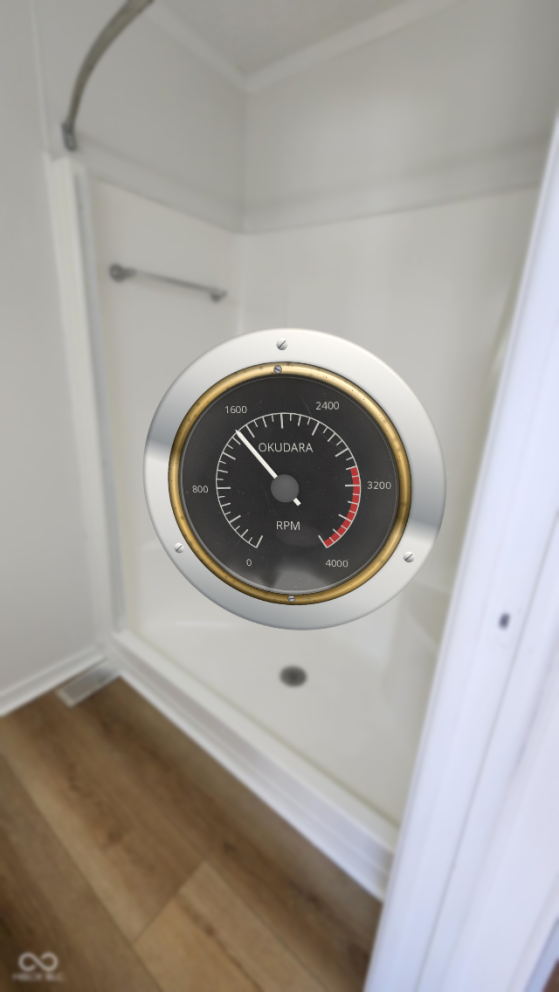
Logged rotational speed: {"value": 1500, "unit": "rpm"}
